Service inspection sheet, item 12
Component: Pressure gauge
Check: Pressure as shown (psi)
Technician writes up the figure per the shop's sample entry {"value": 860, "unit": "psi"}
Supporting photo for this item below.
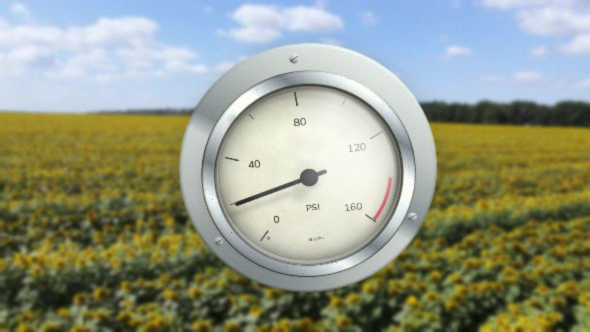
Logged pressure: {"value": 20, "unit": "psi"}
